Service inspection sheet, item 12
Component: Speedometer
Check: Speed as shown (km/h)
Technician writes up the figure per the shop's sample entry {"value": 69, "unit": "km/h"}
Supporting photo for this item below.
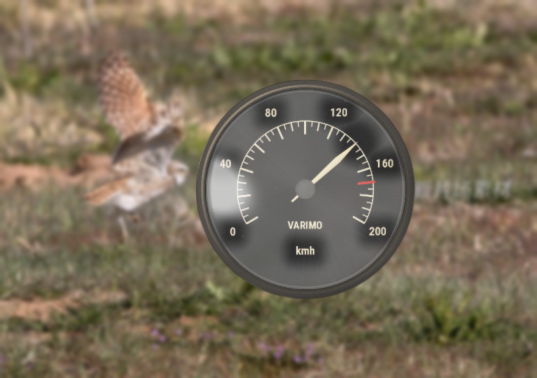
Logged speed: {"value": 140, "unit": "km/h"}
